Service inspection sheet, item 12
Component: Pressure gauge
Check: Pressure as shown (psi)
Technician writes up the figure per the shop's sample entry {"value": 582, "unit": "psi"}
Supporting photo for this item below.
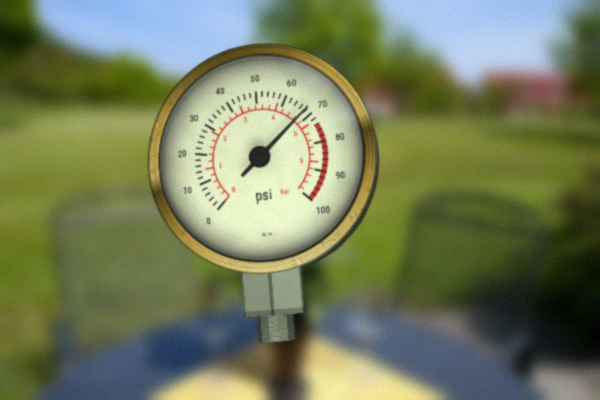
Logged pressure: {"value": 68, "unit": "psi"}
